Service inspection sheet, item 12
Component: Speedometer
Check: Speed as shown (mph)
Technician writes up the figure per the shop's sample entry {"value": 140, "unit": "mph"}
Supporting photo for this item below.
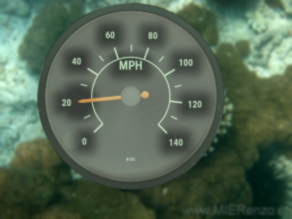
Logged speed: {"value": 20, "unit": "mph"}
